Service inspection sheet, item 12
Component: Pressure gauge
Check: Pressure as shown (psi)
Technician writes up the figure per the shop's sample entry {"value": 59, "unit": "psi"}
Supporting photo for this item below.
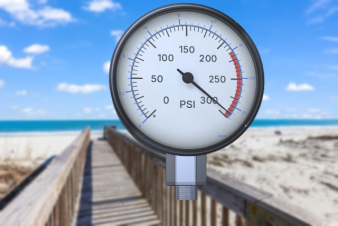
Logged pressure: {"value": 295, "unit": "psi"}
